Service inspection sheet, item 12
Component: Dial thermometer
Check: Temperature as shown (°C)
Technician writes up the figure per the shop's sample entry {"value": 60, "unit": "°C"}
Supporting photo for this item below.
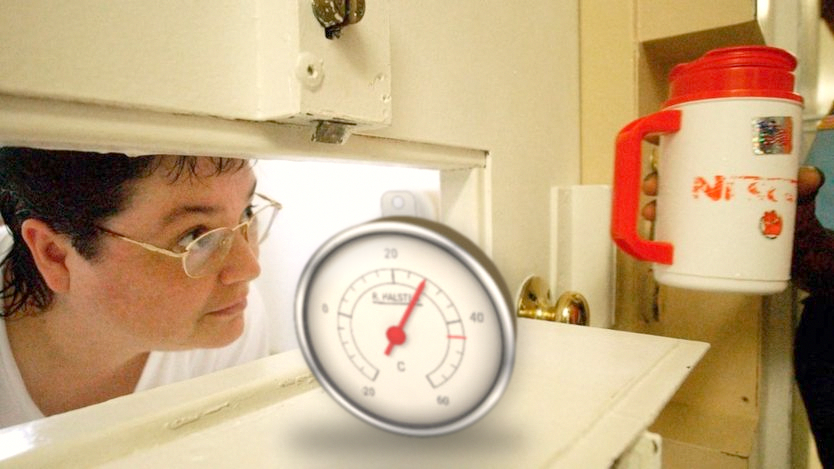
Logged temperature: {"value": 28, "unit": "°C"}
